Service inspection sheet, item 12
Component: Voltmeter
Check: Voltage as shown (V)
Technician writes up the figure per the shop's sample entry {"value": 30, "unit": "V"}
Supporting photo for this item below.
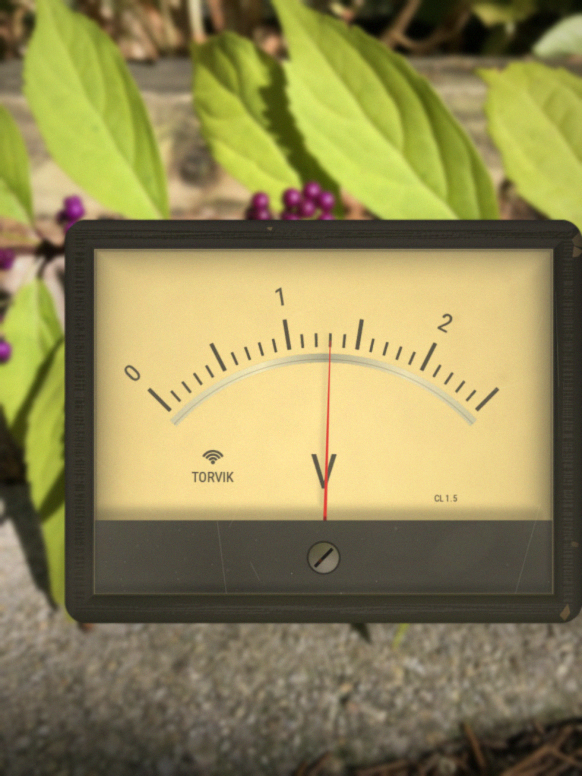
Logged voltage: {"value": 1.3, "unit": "V"}
